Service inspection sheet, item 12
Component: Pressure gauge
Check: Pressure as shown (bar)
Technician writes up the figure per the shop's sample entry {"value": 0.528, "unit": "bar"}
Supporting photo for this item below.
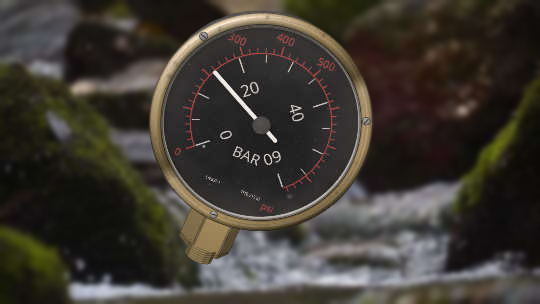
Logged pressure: {"value": 15, "unit": "bar"}
